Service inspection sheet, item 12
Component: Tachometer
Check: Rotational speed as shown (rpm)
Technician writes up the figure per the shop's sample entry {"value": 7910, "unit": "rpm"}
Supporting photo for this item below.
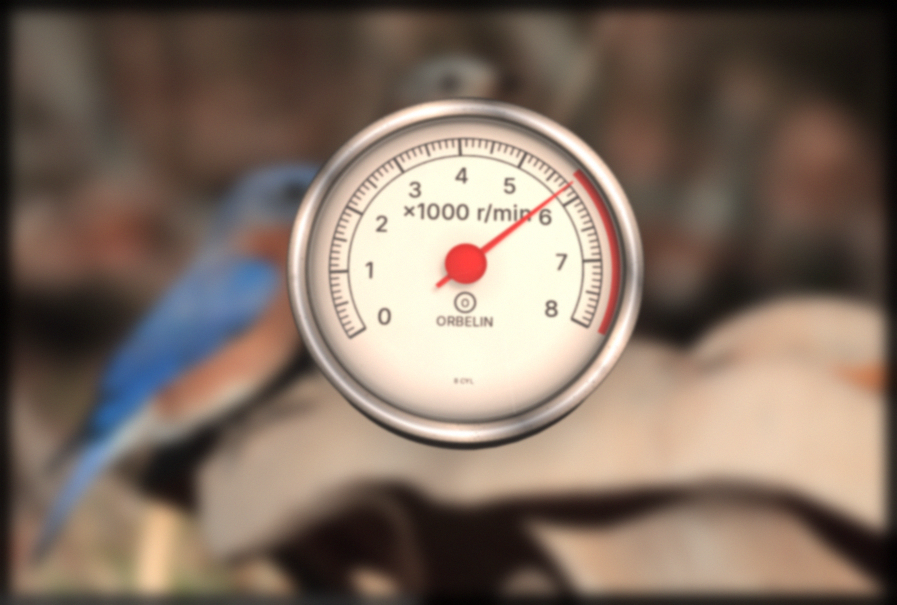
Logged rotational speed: {"value": 5800, "unit": "rpm"}
